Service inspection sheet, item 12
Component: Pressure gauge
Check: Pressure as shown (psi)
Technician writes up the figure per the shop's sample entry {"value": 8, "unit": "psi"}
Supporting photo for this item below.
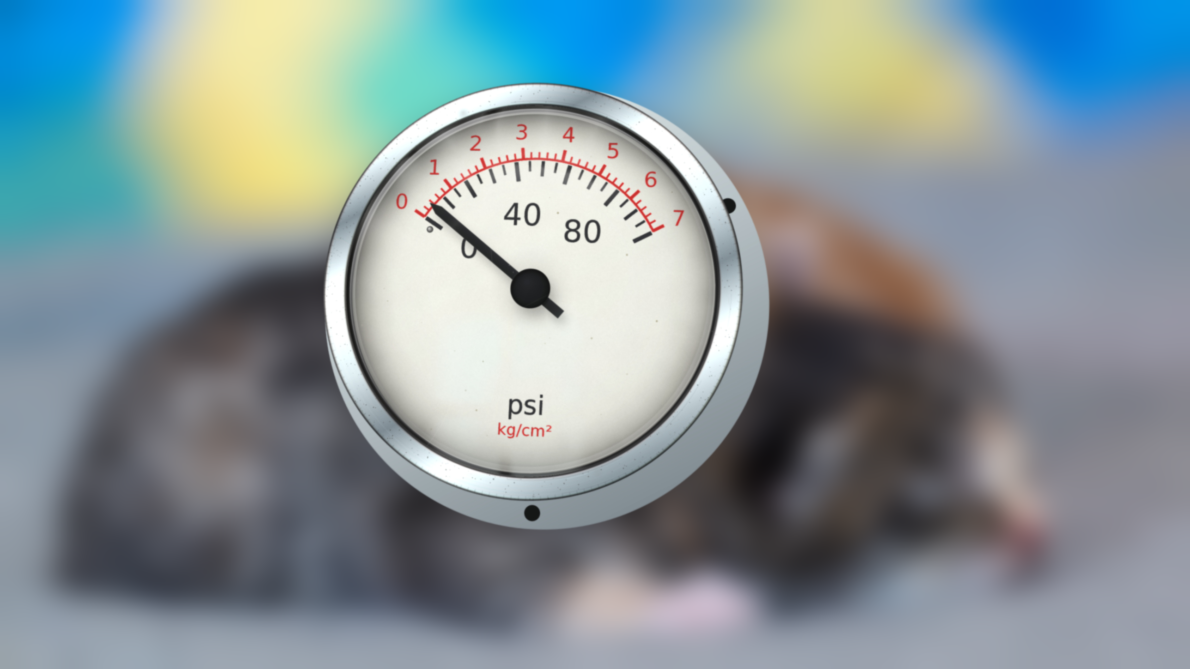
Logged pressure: {"value": 5, "unit": "psi"}
